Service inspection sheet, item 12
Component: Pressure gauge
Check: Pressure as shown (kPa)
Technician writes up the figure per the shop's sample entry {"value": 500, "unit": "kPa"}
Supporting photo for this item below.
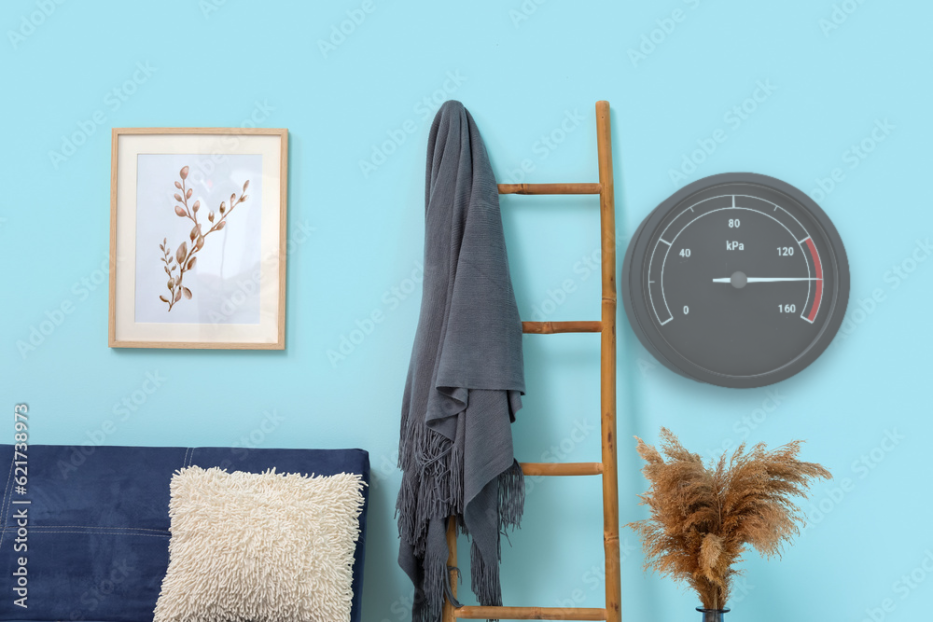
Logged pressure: {"value": 140, "unit": "kPa"}
